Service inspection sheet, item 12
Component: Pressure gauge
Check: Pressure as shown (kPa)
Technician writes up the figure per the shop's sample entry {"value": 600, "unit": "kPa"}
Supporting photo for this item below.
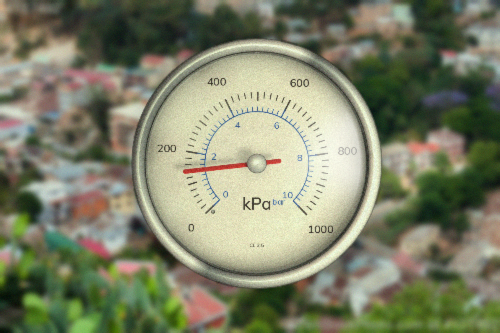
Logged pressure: {"value": 140, "unit": "kPa"}
